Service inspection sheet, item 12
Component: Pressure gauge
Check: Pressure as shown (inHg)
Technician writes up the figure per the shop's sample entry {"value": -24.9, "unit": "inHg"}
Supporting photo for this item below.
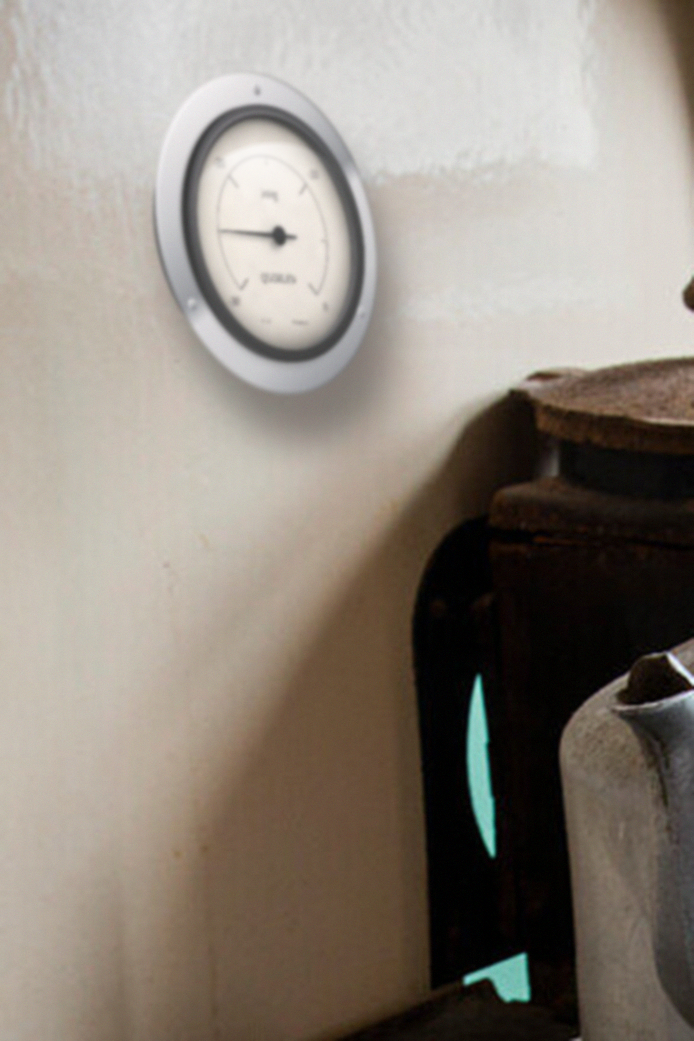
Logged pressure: {"value": -25, "unit": "inHg"}
